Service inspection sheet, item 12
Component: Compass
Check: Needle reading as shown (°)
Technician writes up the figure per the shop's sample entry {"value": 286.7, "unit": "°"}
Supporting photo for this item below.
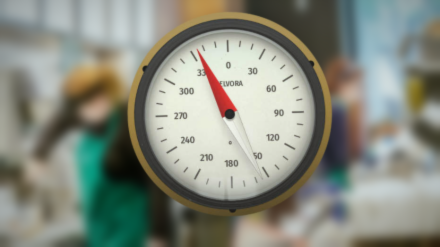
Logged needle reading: {"value": 335, "unit": "°"}
